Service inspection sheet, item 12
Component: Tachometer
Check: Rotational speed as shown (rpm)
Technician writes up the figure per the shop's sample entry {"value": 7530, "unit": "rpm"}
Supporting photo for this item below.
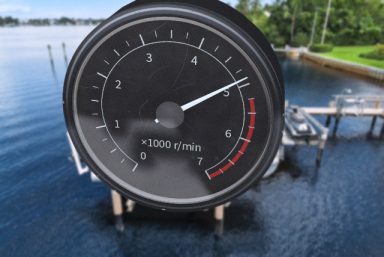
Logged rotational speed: {"value": 4875, "unit": "rpm"}
